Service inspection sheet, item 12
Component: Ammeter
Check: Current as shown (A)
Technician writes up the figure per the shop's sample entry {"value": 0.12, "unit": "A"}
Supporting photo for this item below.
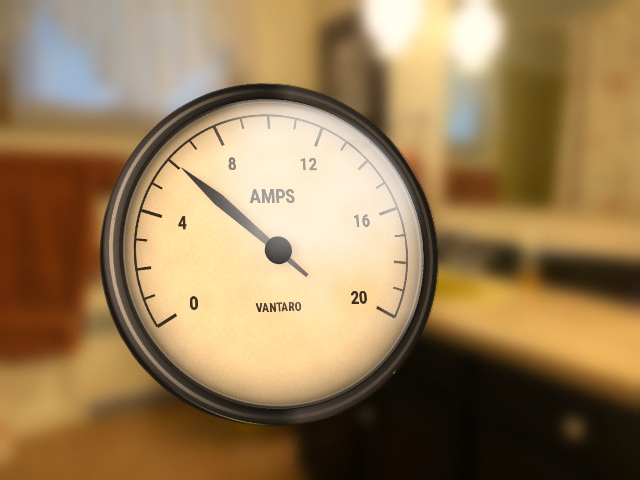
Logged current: {"value": 6, "unit": "A"}
